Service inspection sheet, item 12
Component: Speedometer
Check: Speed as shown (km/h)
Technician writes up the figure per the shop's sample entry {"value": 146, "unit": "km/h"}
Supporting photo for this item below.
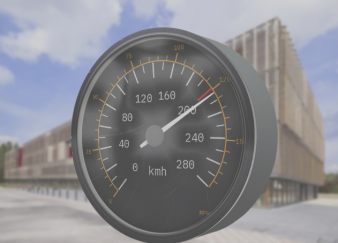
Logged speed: {"value": 205, "unit": "km/h"}
